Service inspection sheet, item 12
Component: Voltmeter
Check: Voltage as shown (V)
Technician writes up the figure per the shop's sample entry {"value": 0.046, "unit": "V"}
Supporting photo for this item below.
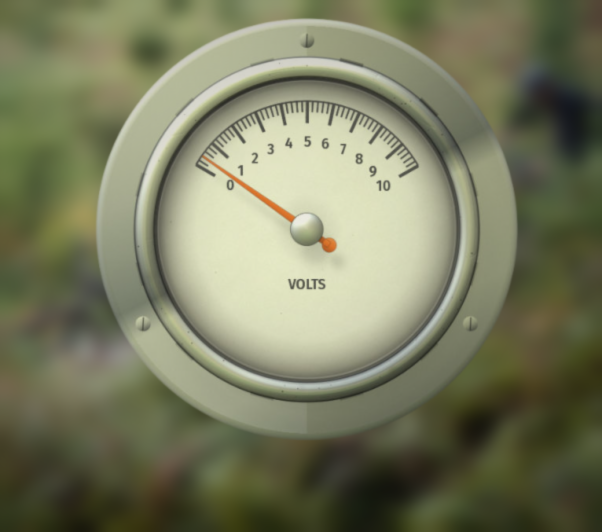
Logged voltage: {"value": 0.4, "unit": "V"}
